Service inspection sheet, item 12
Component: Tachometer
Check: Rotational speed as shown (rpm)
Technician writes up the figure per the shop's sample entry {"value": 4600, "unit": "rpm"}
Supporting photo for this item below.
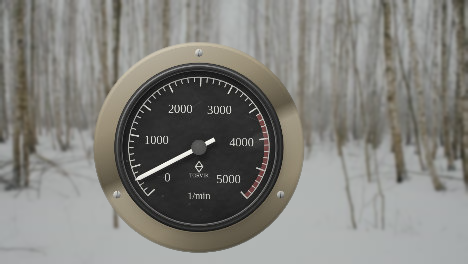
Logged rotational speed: {"value": 300, "unit": "rpm"}
